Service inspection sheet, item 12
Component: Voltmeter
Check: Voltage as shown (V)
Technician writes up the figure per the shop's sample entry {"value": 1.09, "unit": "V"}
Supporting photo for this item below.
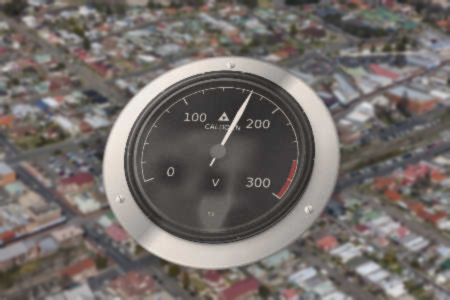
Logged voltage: {"value": 170, "unit": "V"}
